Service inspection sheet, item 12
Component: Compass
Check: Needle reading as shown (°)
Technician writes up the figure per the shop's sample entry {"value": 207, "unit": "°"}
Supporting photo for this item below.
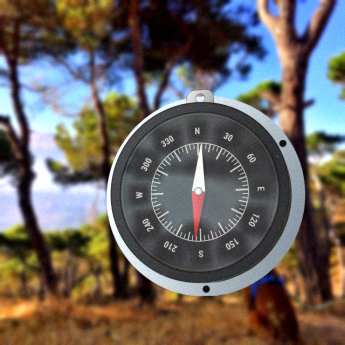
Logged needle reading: {"value": 185, "unit": "°"}
